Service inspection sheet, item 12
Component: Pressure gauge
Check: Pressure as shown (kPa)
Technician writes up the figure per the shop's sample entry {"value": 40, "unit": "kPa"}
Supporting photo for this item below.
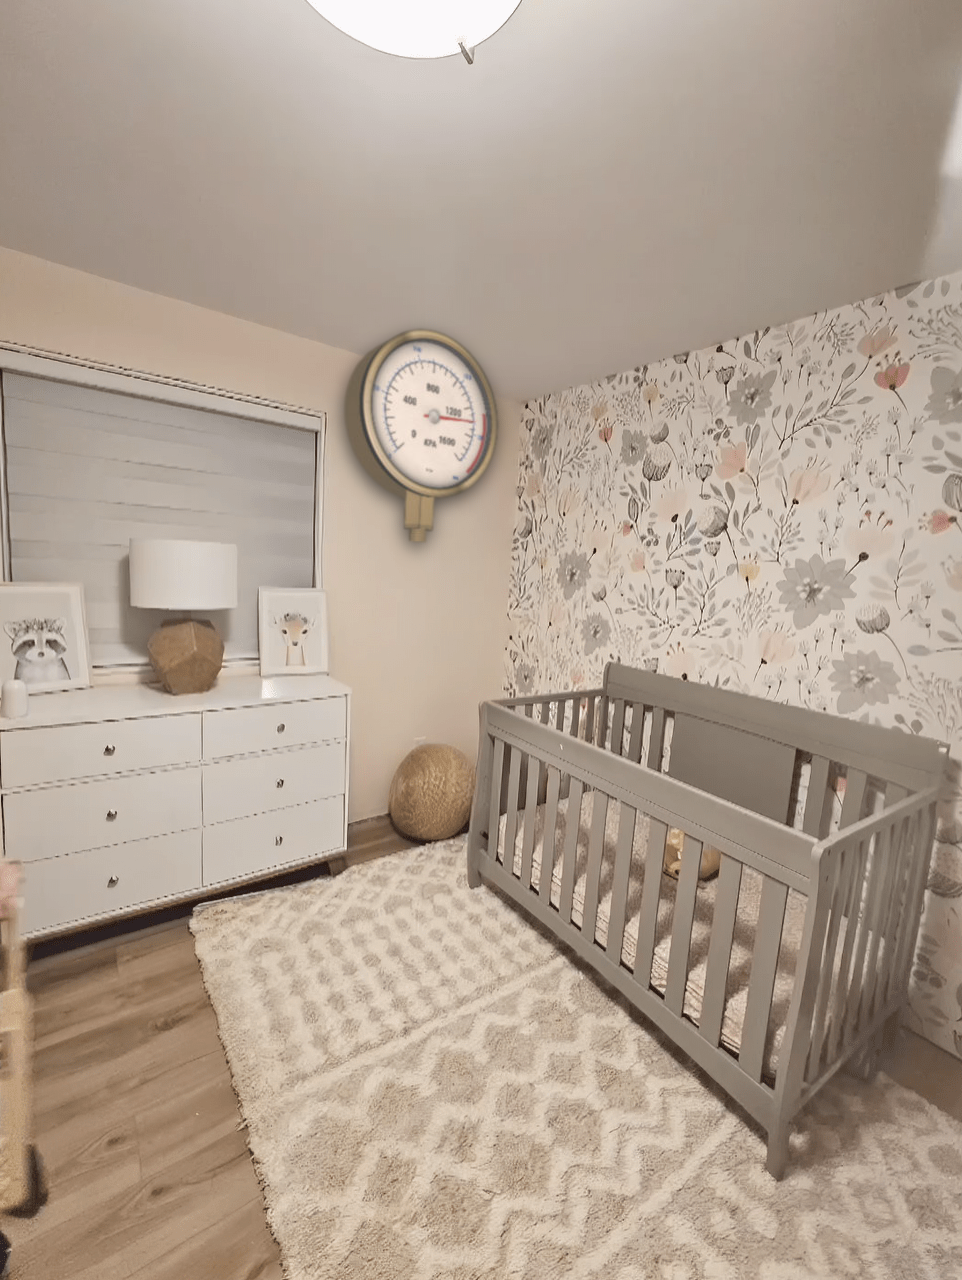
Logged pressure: {"value": 1300, "unit": "kPa"}
